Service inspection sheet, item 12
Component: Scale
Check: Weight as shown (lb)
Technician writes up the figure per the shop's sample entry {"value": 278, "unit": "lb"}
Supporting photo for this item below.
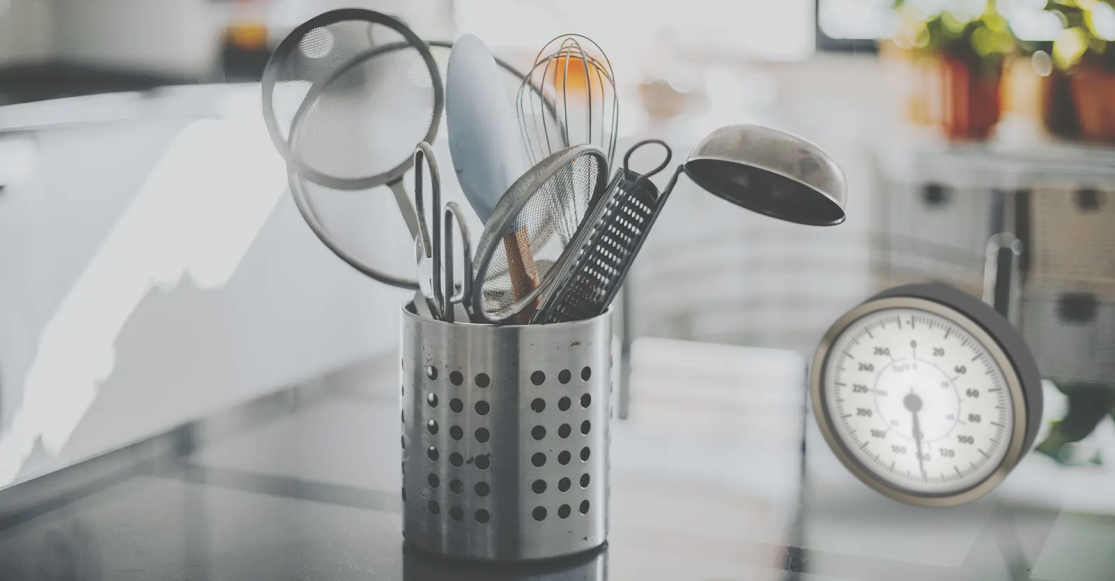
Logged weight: {"value": 140, "unit": "lb"}
